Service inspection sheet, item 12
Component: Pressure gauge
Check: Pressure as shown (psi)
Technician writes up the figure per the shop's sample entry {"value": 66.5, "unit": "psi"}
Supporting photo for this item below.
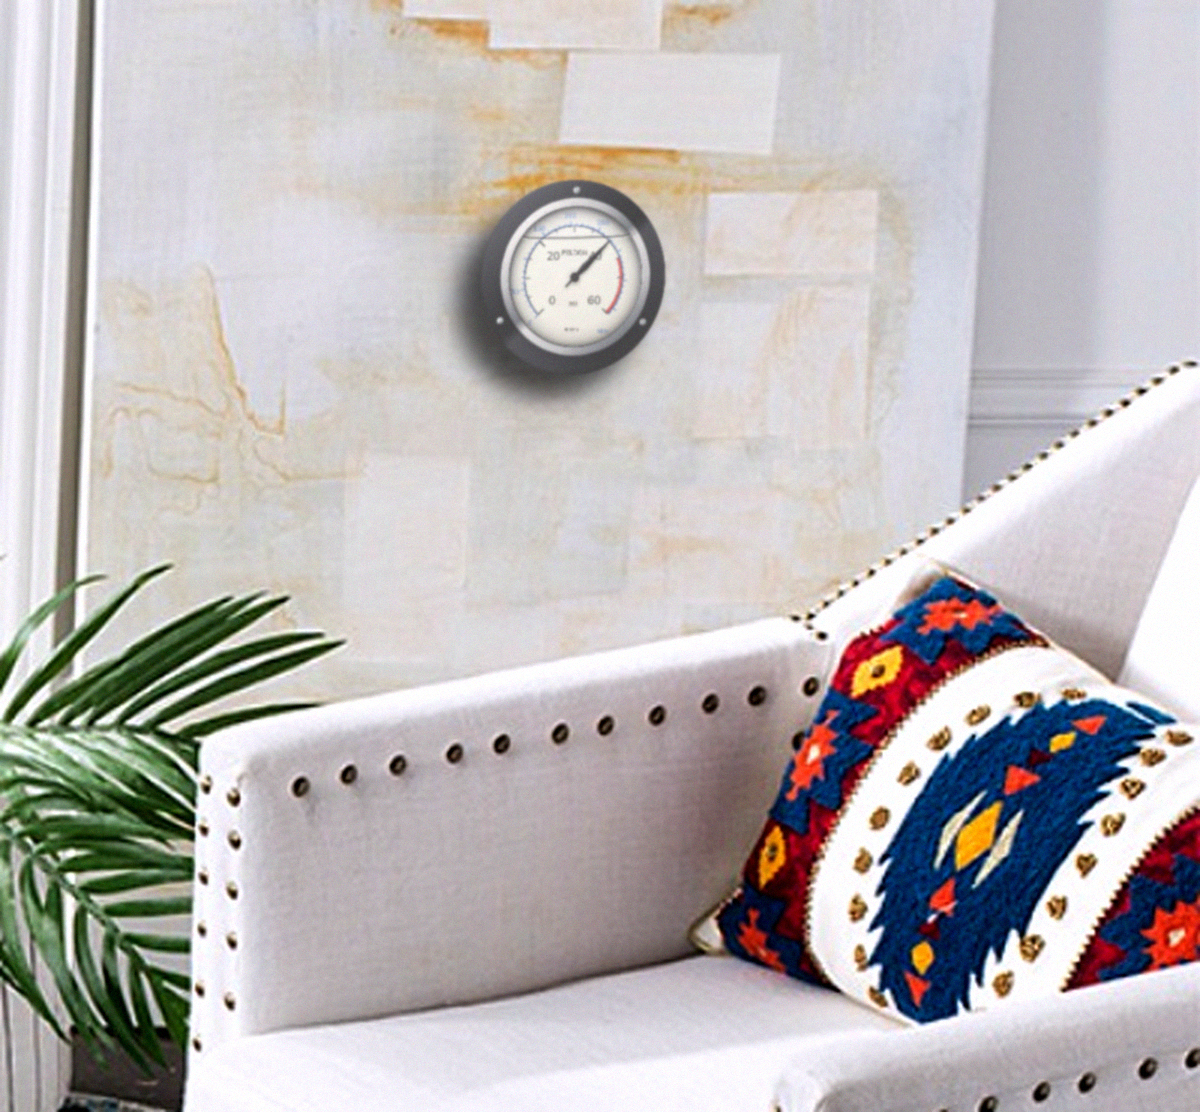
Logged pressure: {"value": 40, "unit": "psi"}
